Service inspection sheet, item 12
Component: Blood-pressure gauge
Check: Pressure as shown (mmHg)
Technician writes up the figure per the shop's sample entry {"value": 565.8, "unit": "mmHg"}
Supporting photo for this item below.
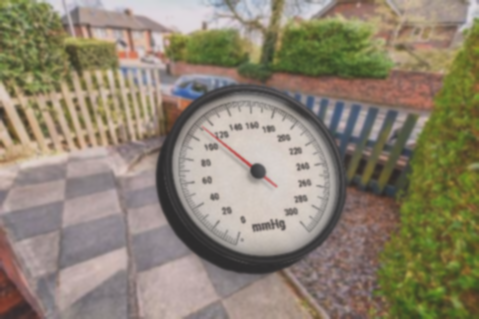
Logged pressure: {"value": 110, "unit": "mmHg"}
